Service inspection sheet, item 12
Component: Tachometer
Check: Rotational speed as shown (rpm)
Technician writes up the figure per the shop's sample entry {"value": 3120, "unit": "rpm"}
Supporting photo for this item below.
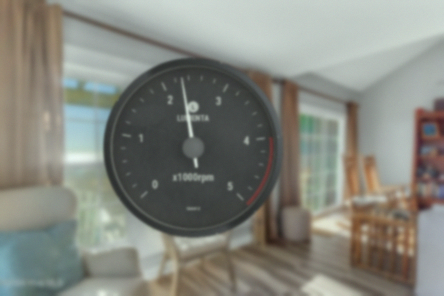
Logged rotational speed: {"value": 2300, "unit": "rpm"}
